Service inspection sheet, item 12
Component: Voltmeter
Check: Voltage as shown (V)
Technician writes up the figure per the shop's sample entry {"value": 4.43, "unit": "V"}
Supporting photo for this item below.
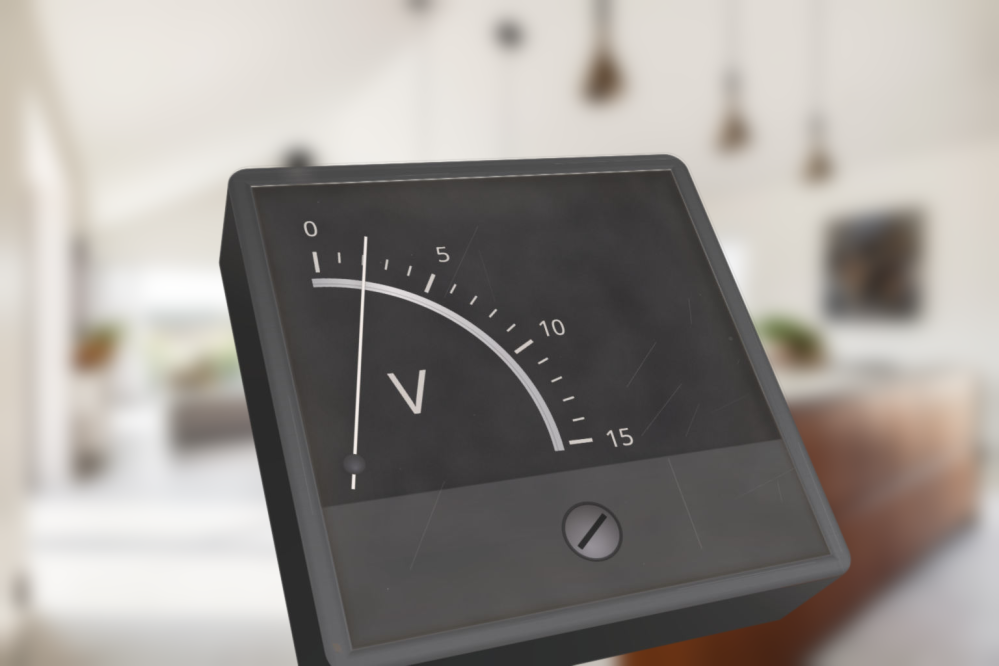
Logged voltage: {"value": 2, "unit": "V"}
